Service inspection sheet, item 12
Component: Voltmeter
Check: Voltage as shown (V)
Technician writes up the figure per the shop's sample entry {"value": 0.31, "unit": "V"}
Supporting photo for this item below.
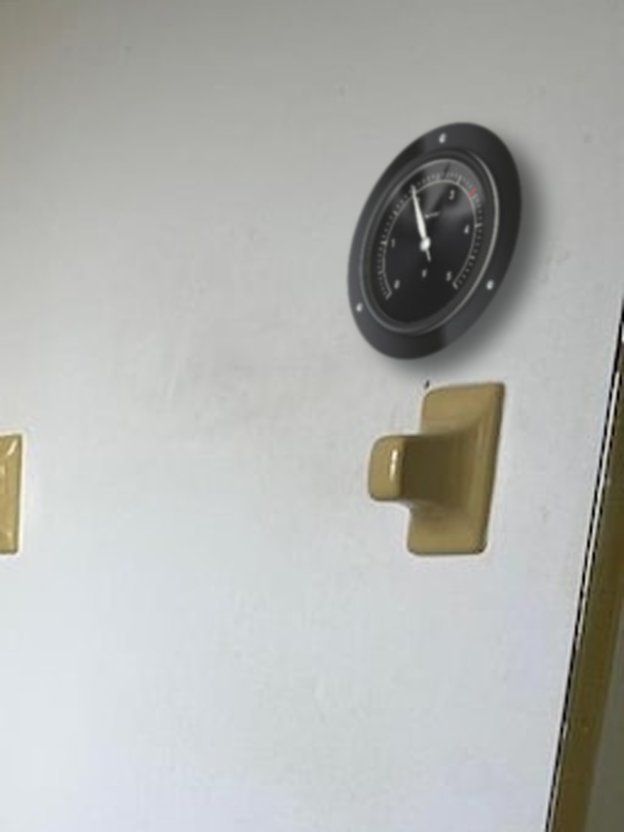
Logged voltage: {"value": 2, "unit": "V"}
